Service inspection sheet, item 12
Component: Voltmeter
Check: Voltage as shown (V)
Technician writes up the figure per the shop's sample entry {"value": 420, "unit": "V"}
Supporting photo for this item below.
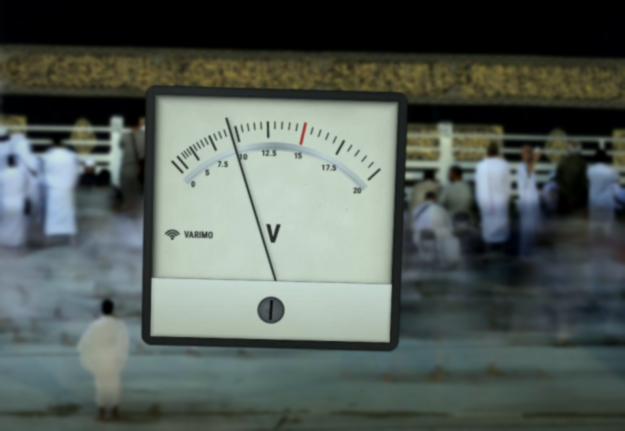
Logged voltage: {"value": 9.5, "unit": "V"}
